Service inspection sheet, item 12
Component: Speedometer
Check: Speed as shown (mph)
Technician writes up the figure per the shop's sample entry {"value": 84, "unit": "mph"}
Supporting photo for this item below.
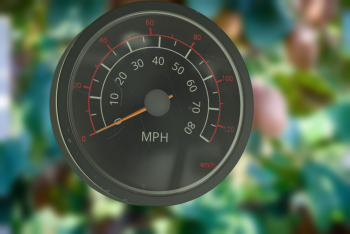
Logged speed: {"value": 0, "unit": "mph"}
